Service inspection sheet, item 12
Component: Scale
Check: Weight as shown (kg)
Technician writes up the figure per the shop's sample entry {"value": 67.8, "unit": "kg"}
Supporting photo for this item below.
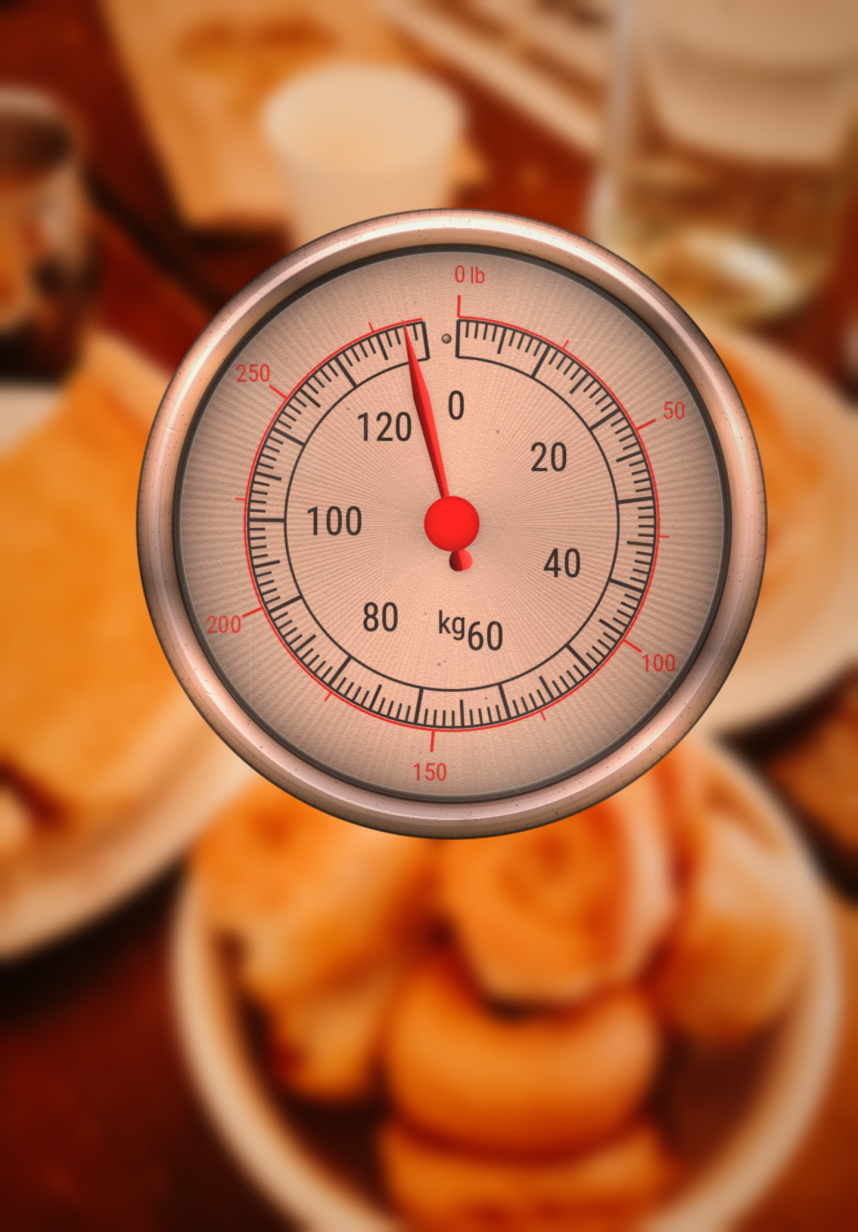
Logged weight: {"value": 128, "unit": "kg"}
